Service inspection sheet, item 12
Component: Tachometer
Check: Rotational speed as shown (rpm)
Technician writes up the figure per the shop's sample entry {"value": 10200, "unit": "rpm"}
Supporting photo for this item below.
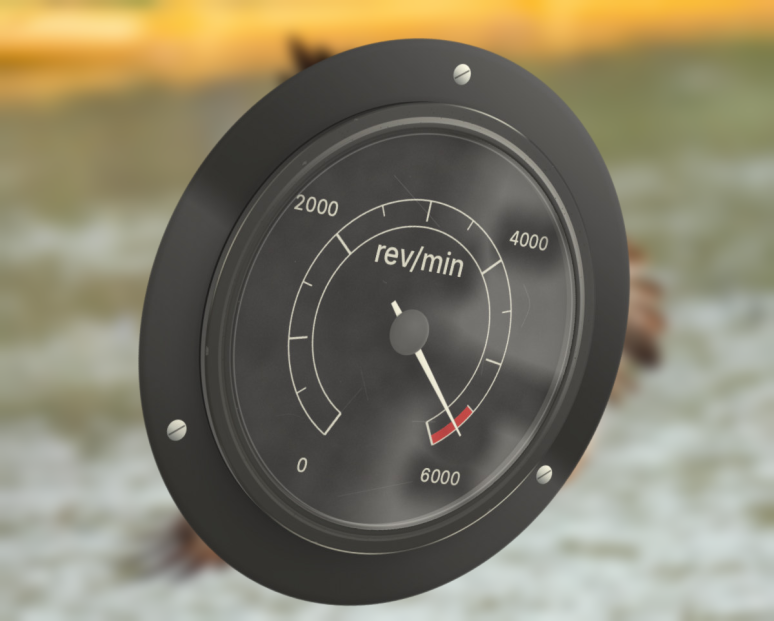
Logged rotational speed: {"value": 5750, "unit": "rpm"}
